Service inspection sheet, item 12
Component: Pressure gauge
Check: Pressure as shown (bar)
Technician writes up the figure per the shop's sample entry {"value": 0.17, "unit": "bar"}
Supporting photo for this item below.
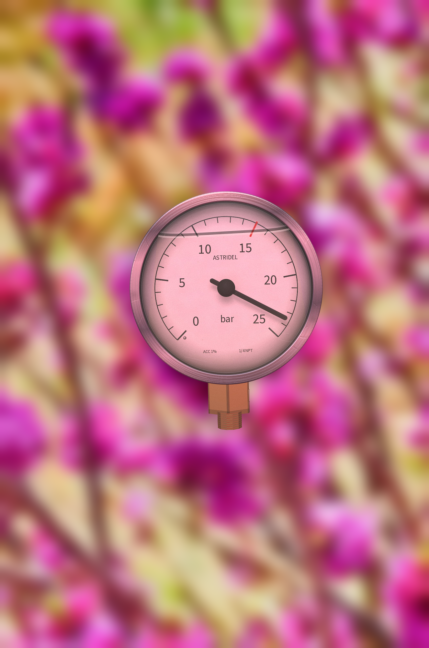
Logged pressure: {"value": 23.5, "unit": "bar"}
